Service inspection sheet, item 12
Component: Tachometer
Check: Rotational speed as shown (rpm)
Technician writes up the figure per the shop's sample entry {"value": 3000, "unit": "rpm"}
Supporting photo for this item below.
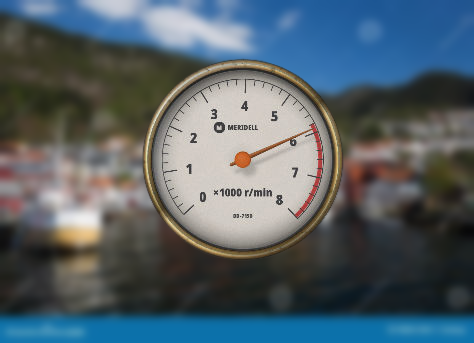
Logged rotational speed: {"value": 5900, "unit": "rpm"}
